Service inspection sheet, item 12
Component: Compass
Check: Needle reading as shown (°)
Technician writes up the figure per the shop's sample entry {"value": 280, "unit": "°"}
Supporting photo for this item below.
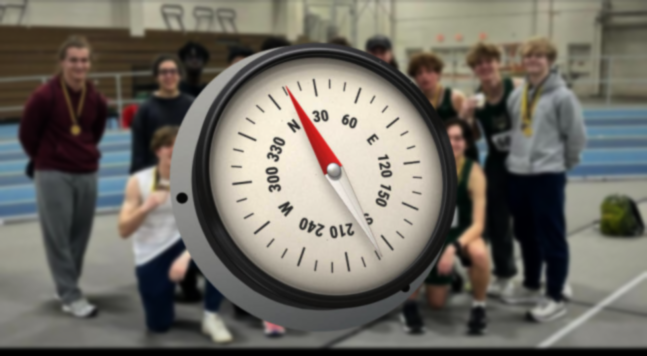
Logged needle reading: {"value": 10, "unit": "°"}
